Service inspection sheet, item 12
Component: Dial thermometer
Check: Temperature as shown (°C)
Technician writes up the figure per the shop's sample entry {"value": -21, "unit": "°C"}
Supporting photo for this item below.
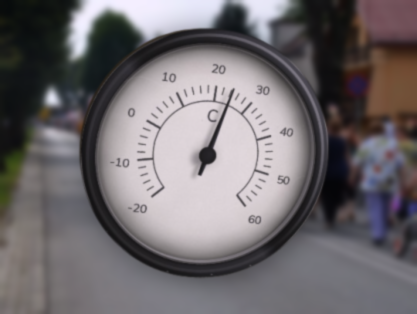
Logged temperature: {"value": 24, "unit": "°C"}
